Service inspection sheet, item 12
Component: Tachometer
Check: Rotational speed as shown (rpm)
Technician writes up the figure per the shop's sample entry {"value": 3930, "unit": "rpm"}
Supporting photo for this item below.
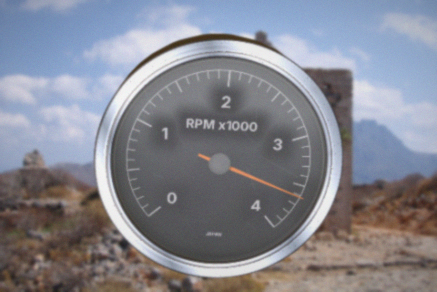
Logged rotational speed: {"value": 3600, "unit": "rpm"}
